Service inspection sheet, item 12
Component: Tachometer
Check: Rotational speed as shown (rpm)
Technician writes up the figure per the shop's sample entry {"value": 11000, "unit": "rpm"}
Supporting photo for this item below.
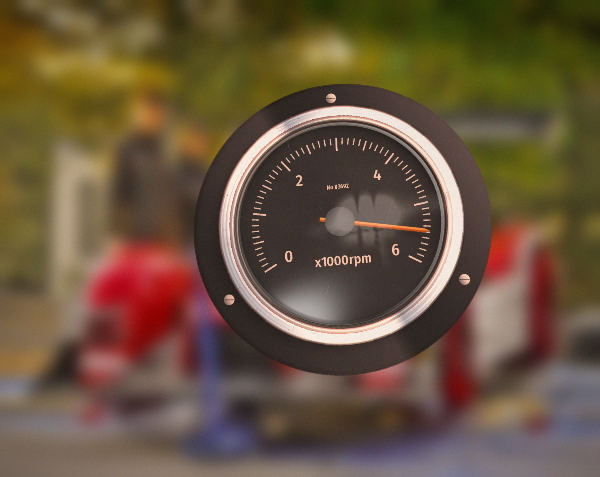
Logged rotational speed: {"value": 5500, "unit": "rpm"}
